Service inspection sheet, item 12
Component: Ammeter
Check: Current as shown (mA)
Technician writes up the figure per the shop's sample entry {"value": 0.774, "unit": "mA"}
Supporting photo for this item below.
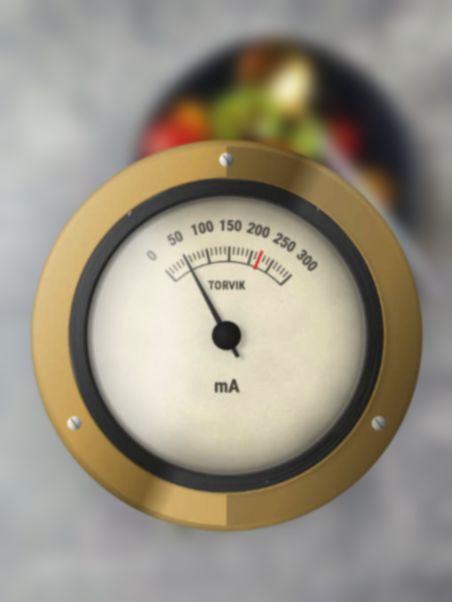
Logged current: {"value": 50, "unit": "mA"}
